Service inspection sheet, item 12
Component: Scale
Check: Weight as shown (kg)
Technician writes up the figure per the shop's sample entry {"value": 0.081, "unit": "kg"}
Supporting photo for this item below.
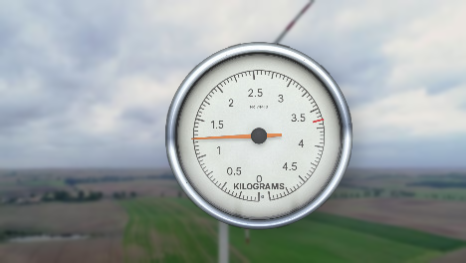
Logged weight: {"value": 1.25, "unit": "kg"}
